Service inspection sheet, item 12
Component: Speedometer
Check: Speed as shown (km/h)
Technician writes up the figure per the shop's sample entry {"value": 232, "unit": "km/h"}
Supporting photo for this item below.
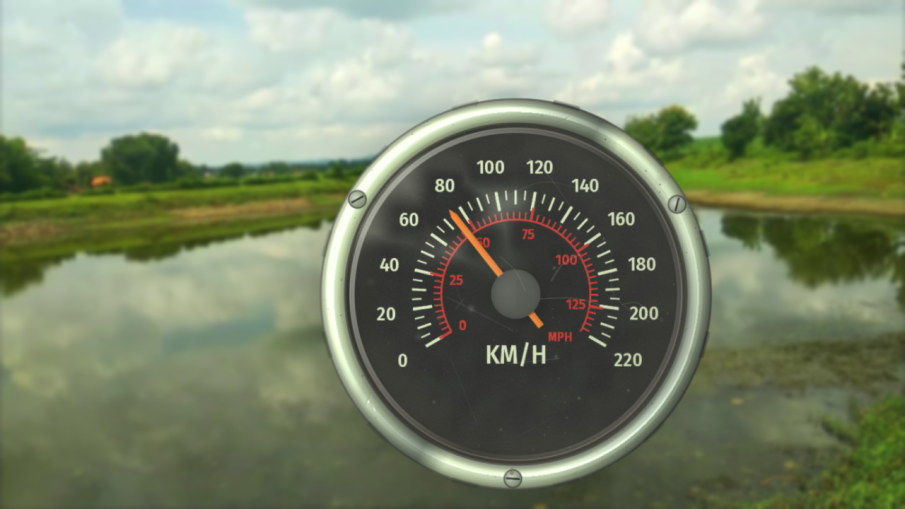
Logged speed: {"value": 75, "unit": "km/h"}
